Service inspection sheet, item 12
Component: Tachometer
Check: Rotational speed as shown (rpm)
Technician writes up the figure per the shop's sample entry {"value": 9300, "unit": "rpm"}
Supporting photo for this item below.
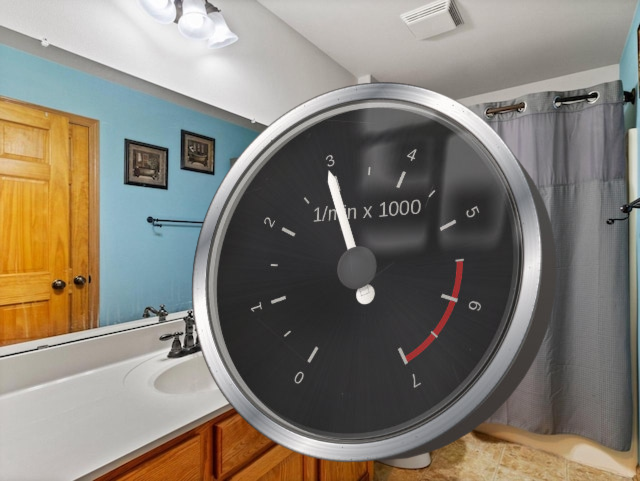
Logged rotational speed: {"value": 3000, "unit": "rpm"}
